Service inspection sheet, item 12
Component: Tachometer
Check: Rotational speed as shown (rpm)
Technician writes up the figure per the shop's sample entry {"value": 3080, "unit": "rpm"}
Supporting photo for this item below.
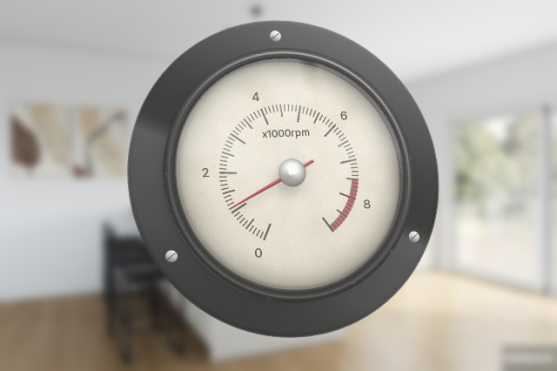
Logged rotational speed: {"value": 1100, "unit": "rpm"}
